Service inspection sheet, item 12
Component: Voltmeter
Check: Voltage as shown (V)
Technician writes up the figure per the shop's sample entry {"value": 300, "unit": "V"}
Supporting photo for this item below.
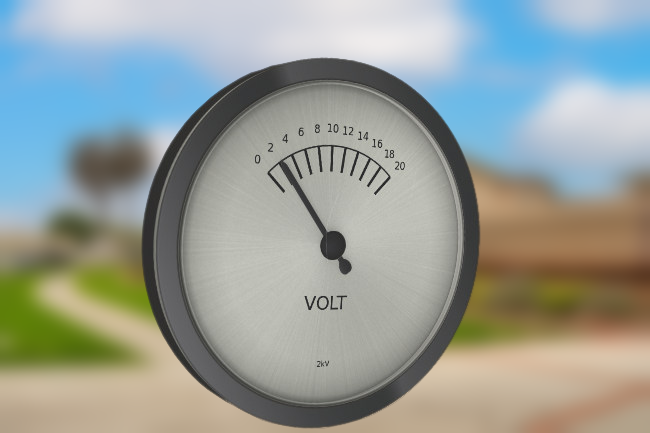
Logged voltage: {"value": 2, "unit": "V"}
